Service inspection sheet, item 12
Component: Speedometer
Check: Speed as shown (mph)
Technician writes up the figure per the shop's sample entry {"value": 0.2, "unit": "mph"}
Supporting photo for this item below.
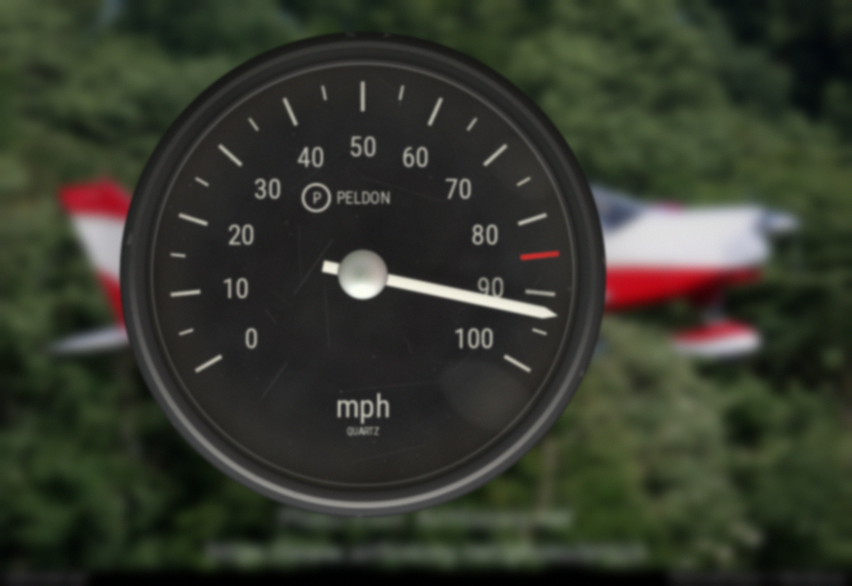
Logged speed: {"value": 92.5, "unit": "mph"}
